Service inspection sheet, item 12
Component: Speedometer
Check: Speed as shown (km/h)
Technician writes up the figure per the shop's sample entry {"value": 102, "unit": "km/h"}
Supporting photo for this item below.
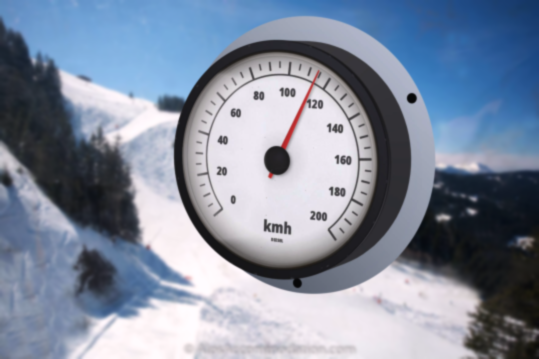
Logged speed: {"value": 115, "unit": "km/h"}
